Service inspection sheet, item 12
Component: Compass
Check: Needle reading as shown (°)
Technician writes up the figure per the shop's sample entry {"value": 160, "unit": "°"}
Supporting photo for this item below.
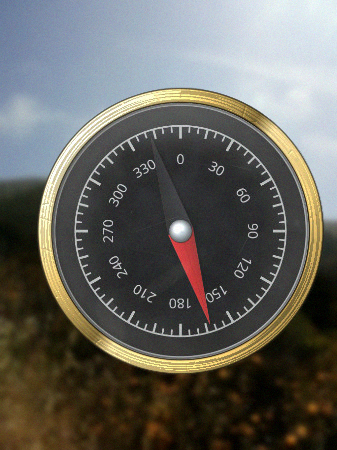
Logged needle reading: {"value": 162.5, "unit": "°"}
